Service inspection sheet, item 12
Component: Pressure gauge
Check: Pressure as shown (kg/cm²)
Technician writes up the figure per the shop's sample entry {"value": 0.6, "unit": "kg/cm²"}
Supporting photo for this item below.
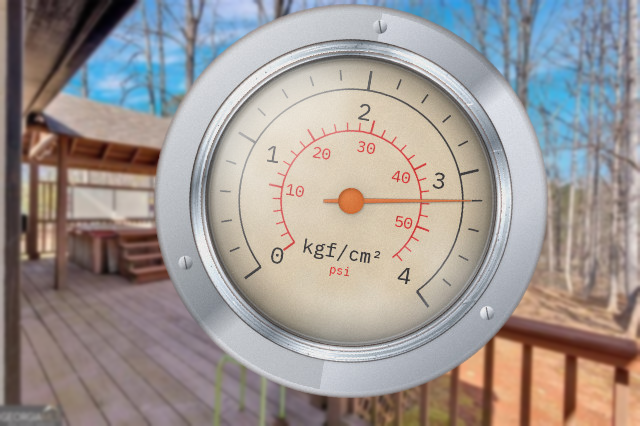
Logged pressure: {"value": 3.2, "unit": "kg/cm²"}
